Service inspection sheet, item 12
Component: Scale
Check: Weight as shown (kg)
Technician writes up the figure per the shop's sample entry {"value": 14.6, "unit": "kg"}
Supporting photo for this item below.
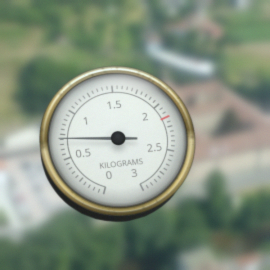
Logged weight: {"value": 0.7, "unit": "kg"}
